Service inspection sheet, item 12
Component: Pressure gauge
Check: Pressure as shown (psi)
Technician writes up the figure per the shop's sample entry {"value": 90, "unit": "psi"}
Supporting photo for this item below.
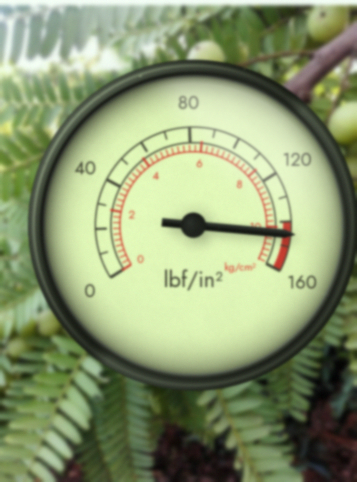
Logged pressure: {"value": 145, "unit": "psi"}
